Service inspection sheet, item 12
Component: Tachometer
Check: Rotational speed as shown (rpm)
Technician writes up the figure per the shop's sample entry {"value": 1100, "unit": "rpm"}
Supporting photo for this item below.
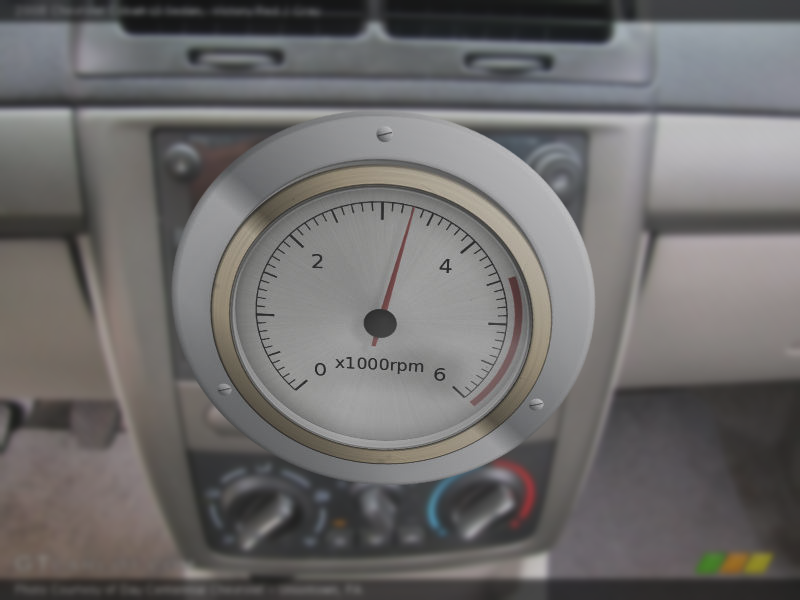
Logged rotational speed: {"value": 3300, "unit": "rpm"}
